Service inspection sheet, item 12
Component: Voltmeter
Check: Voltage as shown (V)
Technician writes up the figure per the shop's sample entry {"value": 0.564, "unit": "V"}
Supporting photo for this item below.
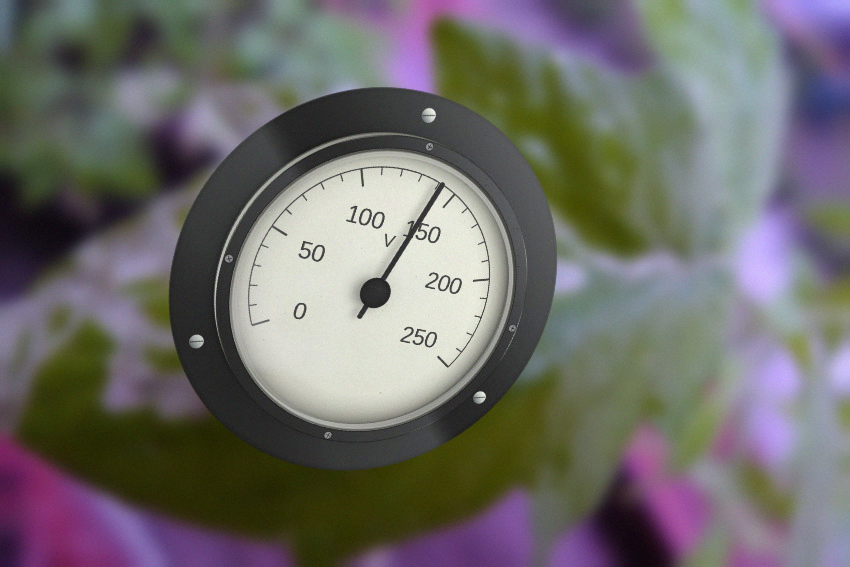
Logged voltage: {"value": 140, "unit": "V"}
